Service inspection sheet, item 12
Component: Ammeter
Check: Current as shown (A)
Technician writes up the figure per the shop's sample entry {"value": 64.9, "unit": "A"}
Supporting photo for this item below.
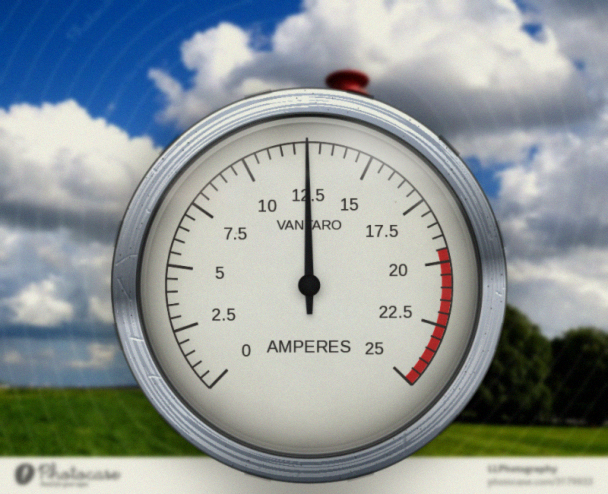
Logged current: {"value": 12.5, "unit": "A"}
